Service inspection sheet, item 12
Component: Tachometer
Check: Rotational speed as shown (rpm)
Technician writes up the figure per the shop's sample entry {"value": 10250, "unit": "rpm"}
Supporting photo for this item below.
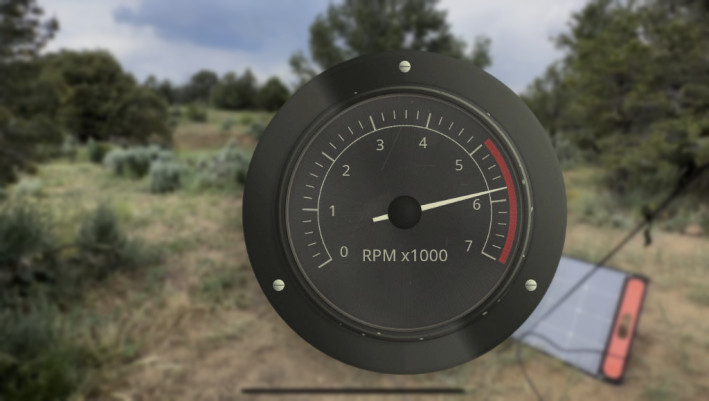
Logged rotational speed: {"value": 5800, "unit": "rpm"}
